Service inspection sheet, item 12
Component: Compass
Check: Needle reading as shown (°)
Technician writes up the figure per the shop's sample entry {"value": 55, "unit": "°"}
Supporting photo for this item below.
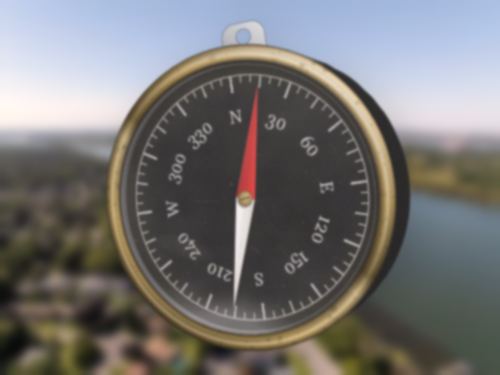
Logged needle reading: {"value": 15, "unit": "°"}
